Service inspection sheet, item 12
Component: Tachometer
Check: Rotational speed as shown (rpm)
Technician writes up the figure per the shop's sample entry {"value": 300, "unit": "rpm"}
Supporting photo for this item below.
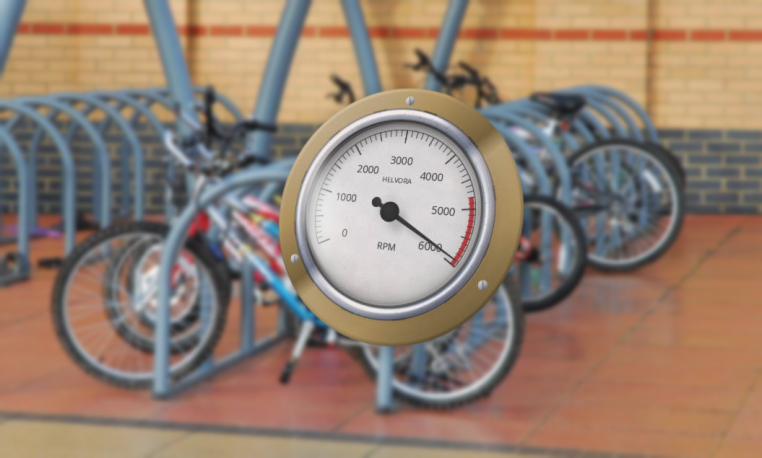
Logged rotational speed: {"value": 5900, "unit": "rpm"}
